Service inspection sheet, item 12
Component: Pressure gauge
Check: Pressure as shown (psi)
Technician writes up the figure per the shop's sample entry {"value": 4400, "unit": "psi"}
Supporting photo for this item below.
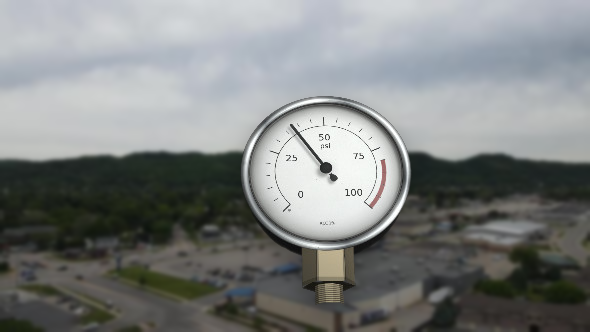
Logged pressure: {"value": 37.5, "unit": "psi"}
